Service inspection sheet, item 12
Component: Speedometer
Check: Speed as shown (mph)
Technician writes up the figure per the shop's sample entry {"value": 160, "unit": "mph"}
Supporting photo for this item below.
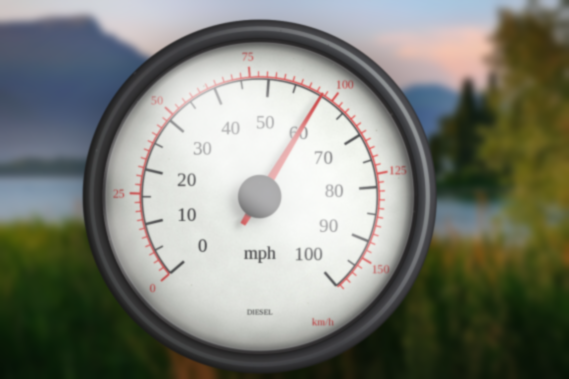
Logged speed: {"value": 60, "unit": "mph"}
